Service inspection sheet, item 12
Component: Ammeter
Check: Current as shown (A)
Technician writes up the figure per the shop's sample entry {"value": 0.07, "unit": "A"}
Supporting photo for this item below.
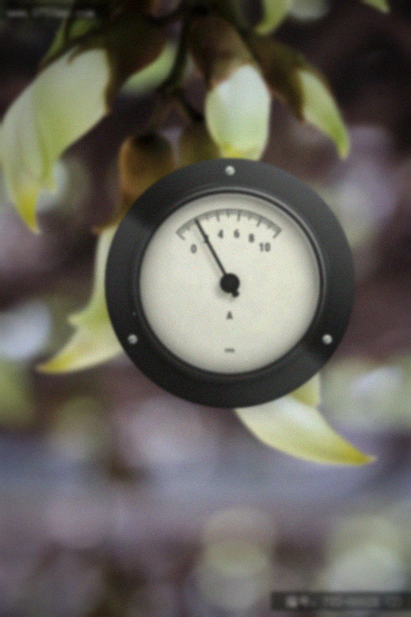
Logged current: {"value": 2, "unit": "A"}
